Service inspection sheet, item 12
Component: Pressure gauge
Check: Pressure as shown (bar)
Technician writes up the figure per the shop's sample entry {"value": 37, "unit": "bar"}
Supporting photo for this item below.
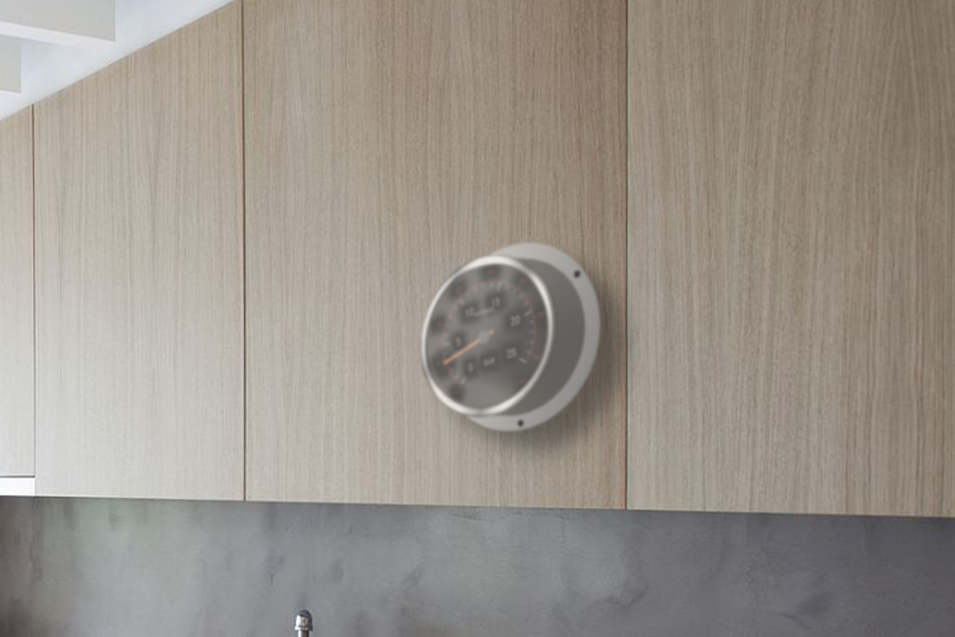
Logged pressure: {"value": 3, "unit": "bar"}
